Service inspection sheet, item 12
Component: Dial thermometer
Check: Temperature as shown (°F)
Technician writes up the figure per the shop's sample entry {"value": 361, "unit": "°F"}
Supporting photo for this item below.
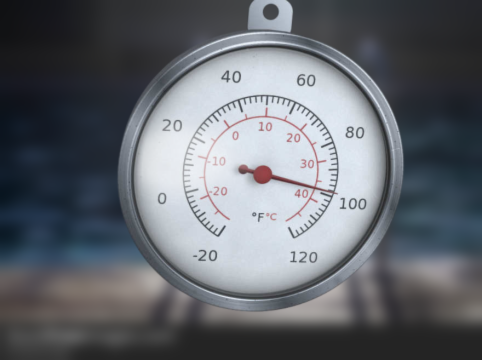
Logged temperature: {"value": 98, "unit": "°F"}
